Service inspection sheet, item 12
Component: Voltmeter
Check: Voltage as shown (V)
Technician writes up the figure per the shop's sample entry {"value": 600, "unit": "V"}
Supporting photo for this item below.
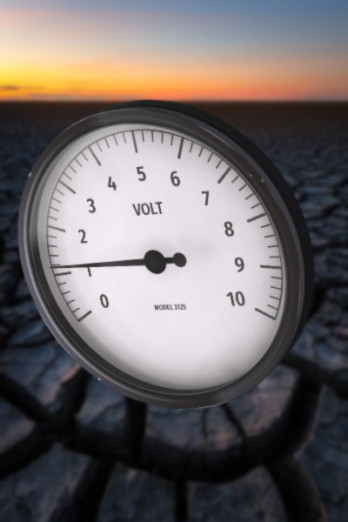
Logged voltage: {"value": 1.2, "unit": "V"}
